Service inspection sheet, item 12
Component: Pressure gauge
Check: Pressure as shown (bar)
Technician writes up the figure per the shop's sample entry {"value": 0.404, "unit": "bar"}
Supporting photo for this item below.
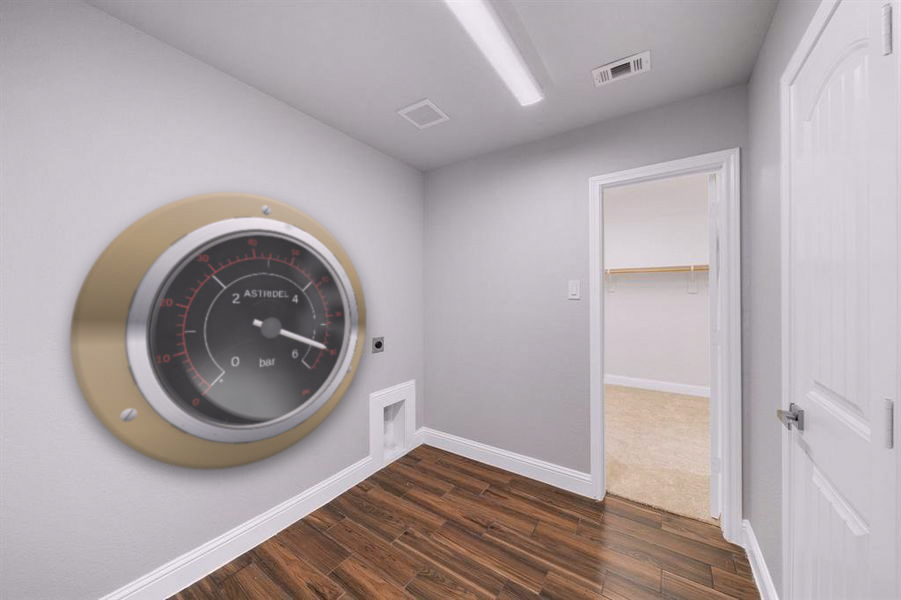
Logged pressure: {"value": 5.5, "unit": "bar"}
